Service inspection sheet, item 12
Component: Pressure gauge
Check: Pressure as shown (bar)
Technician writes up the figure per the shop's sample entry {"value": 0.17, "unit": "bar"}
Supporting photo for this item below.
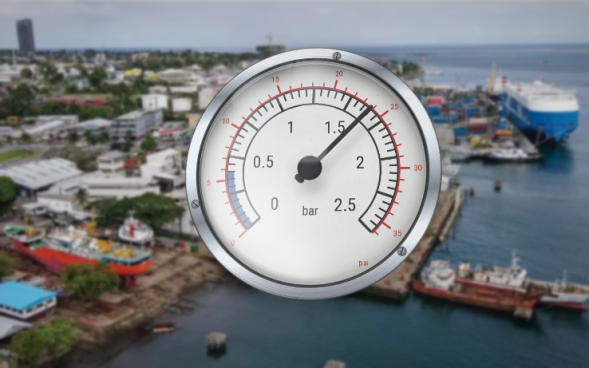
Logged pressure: {"value": 1.65, "unit": "bar"}
